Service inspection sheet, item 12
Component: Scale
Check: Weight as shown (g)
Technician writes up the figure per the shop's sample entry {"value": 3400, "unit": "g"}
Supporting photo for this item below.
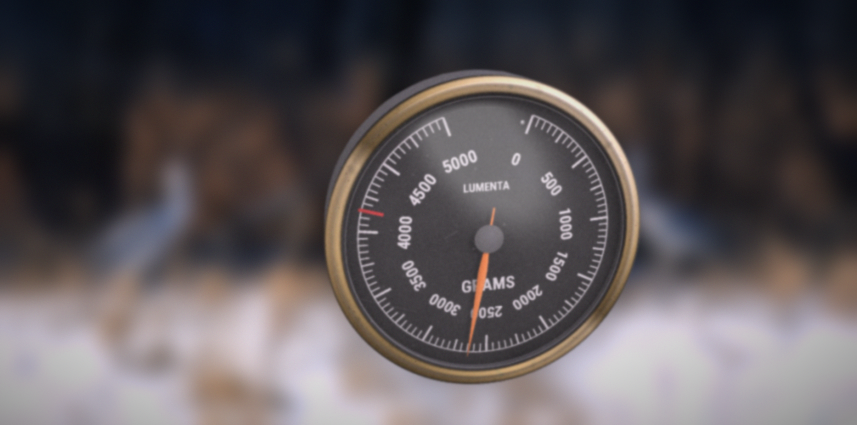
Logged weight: {"value": 2650, "unit": "g"}
